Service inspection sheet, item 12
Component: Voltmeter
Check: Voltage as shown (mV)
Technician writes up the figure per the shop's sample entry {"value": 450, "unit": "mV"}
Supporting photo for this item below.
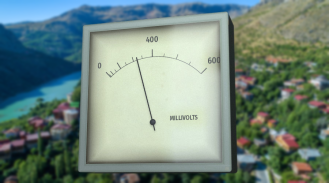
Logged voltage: {"value": 325, "unit": "mV"}
